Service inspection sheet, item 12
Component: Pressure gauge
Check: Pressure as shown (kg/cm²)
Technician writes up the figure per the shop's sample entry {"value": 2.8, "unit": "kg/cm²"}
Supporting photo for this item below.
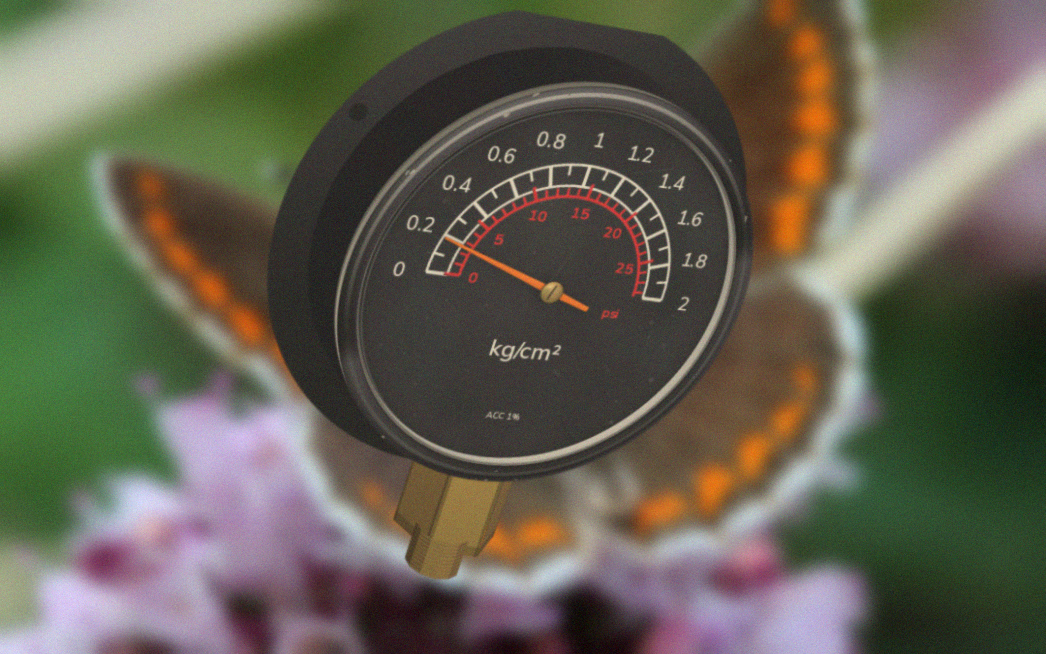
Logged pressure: {"value": 0.2, "unit": "kg/cm²"}
